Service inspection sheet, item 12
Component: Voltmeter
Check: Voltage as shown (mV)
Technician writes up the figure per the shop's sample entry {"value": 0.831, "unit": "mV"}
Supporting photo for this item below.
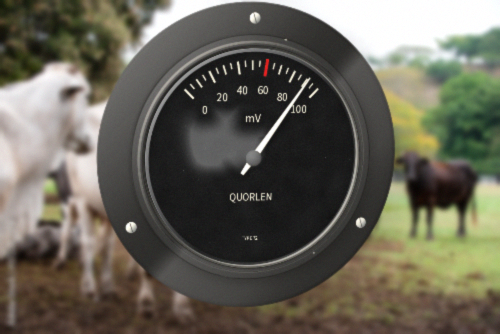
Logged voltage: {"value": 90, "unit": "mV"}
